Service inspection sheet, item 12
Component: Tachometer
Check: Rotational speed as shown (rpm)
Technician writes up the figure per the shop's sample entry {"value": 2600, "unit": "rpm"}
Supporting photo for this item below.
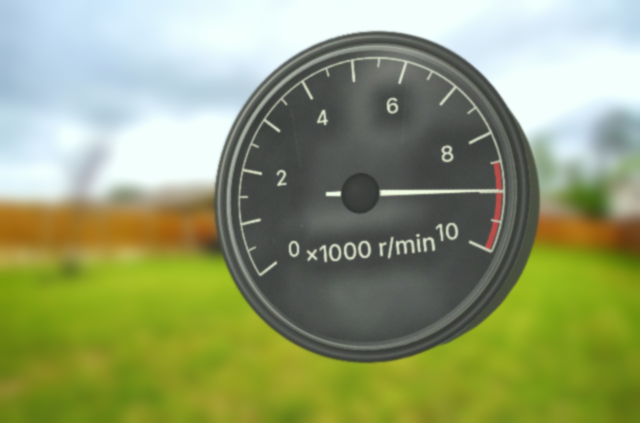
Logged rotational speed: {"value": 9000, "unit": "rpm"}
